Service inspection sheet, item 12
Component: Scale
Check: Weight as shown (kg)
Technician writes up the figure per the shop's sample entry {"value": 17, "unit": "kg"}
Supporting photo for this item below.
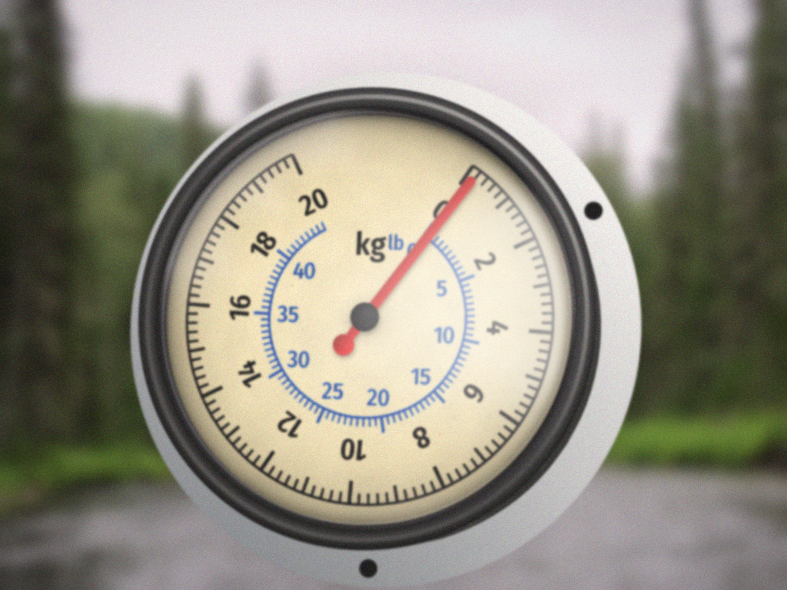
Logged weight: {"value": 0.2, "unit": "kg"}
